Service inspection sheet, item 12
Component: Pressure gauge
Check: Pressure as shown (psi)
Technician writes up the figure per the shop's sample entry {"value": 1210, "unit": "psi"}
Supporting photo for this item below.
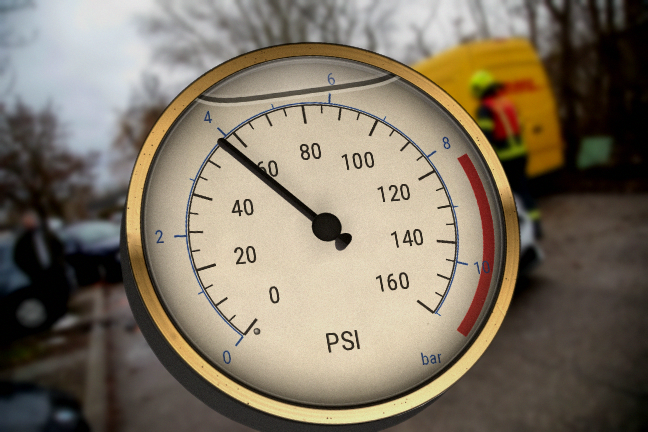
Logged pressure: {"value": 55, "unit": "psi"}
